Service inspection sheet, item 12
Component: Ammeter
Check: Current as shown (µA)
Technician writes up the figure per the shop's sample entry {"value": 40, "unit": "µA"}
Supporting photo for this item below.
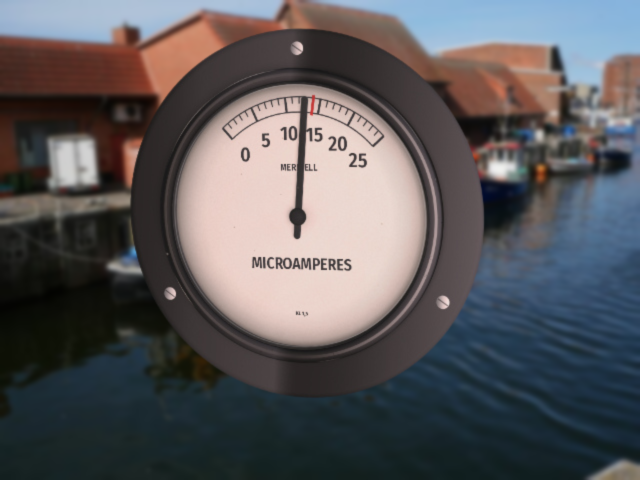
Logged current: {"value": 13, "unit": "µA"}
